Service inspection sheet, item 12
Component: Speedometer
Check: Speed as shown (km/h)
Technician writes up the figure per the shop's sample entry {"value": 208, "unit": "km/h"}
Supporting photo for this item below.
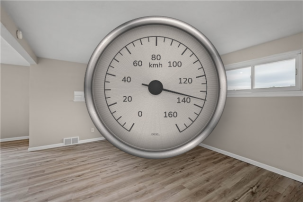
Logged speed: {"value": 135, "unit": "km/h"}
